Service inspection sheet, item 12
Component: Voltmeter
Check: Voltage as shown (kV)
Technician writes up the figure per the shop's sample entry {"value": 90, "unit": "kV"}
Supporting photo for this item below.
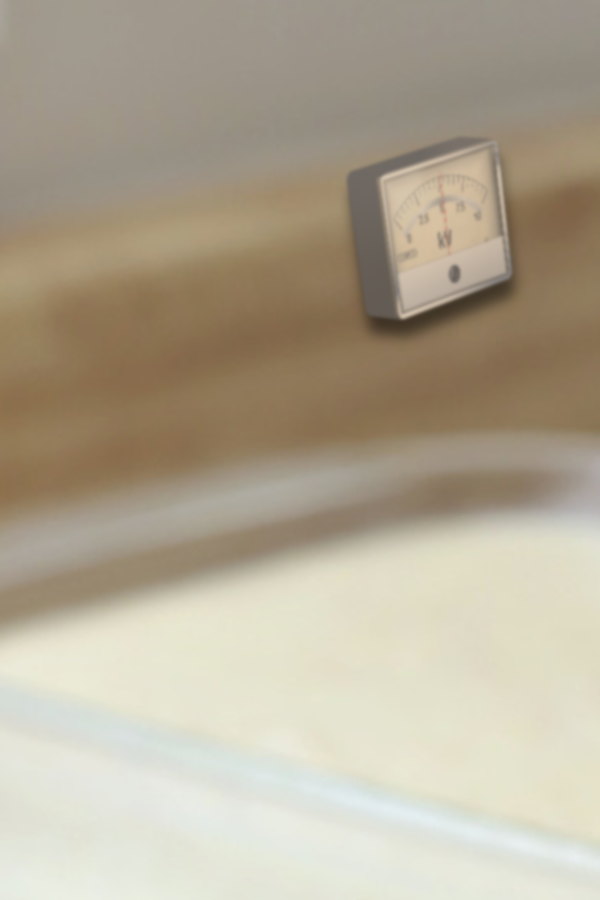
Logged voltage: {"value": 5, "unit": "kV"}
